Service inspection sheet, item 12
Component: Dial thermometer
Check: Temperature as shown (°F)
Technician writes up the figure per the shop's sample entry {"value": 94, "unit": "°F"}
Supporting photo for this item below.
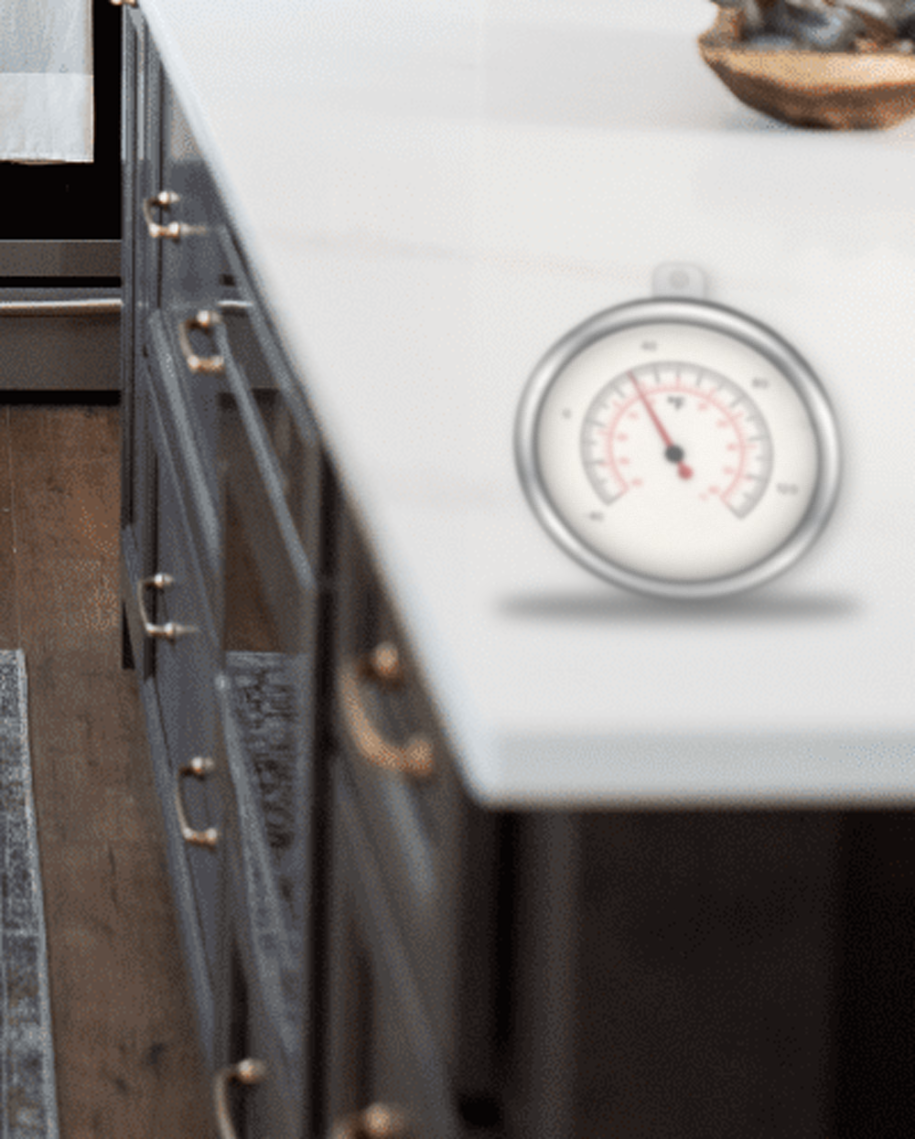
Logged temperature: {"value": 30, "unit": "°F"}
